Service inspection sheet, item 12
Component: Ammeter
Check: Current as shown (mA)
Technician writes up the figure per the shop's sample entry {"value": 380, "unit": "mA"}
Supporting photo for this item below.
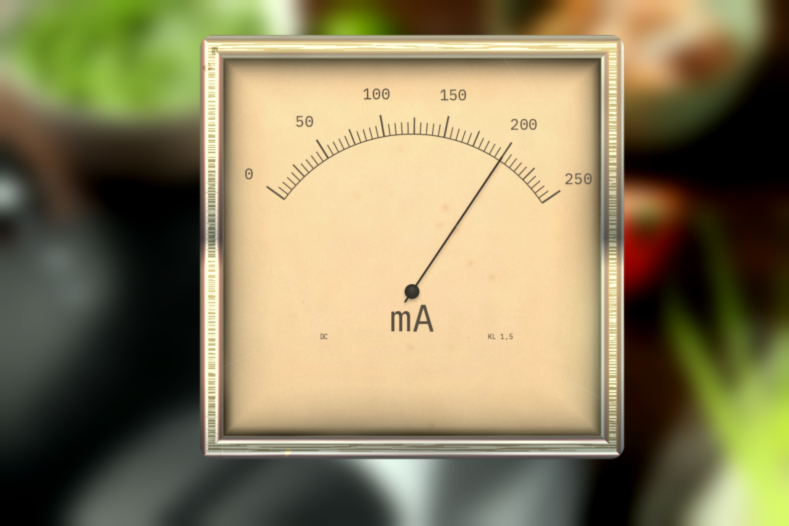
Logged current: {"value": 200, "unit": "mA"}
